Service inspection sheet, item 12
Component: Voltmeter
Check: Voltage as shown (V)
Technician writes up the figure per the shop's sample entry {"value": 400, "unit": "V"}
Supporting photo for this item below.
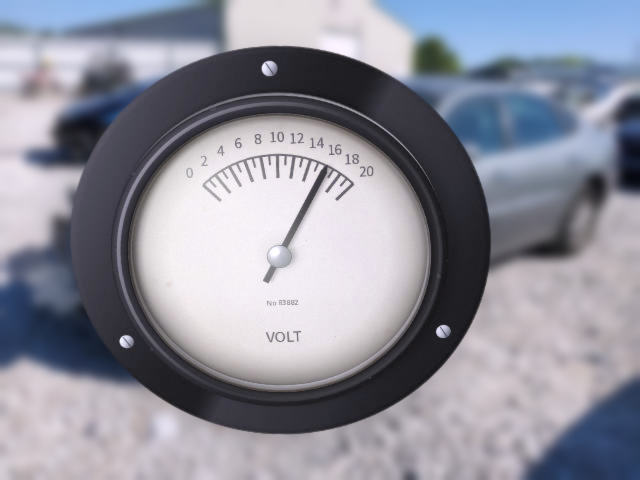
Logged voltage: {"value": 16, "unit": "V"}
